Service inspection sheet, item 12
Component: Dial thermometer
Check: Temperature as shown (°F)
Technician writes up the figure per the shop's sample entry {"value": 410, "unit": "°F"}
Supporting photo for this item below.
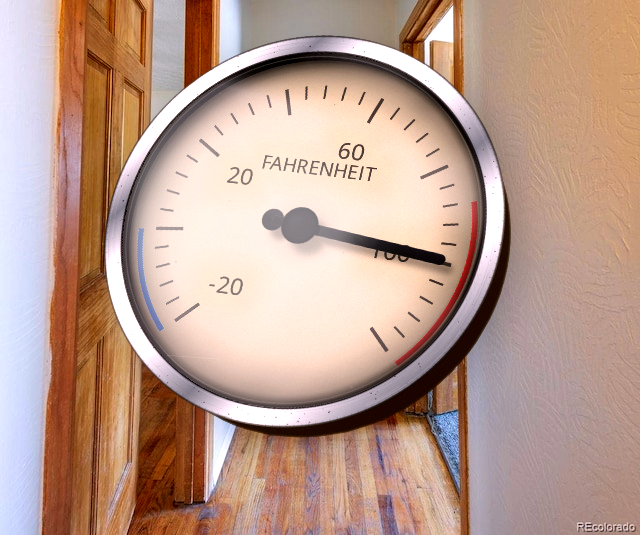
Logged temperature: {"value": 100, "unit": "°F"}
